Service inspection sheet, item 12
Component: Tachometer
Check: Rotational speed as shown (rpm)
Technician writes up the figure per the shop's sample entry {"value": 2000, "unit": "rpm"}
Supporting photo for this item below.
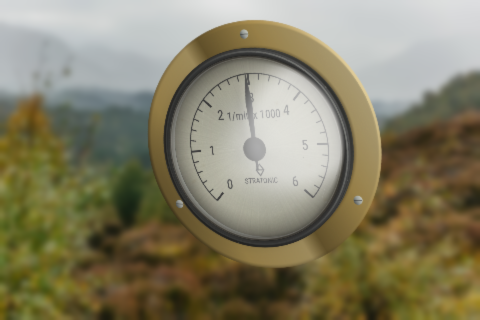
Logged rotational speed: {"value": 3000, "unit": "rpm"}
